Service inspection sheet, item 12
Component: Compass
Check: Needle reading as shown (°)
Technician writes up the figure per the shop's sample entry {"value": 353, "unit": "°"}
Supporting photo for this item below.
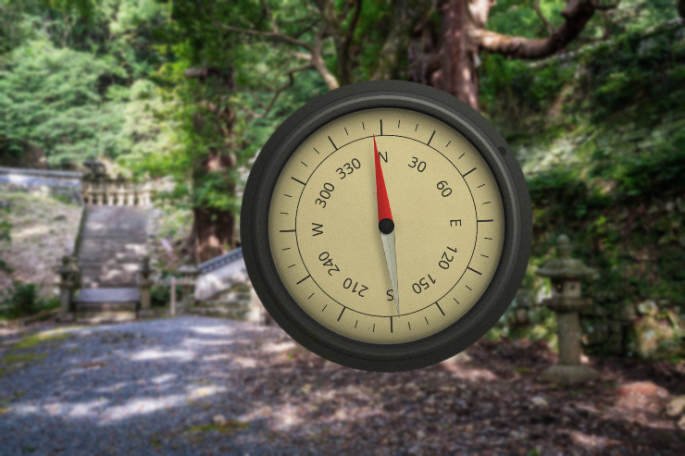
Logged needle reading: {"value": 355, "unit": "°"}
